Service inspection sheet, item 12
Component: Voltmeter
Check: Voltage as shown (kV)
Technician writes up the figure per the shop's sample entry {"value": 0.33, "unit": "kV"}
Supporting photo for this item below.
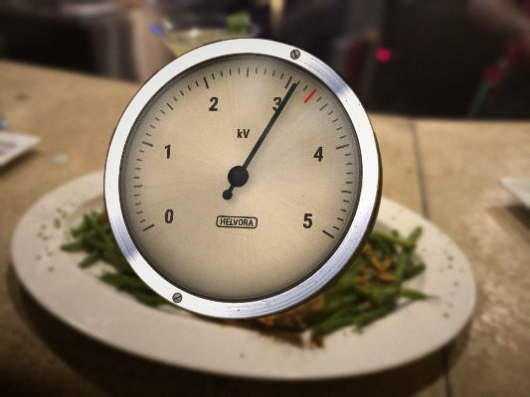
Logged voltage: {"value": 3.1, "unit": "kV"}
